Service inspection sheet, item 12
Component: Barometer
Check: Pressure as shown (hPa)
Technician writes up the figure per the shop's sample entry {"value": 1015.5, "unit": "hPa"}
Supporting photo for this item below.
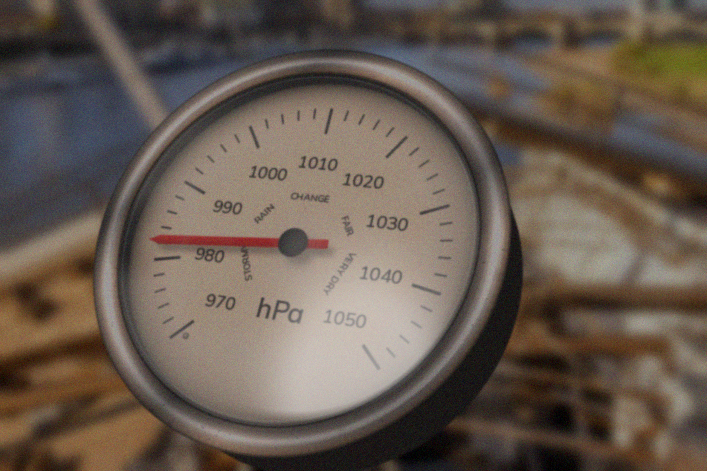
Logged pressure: {"value": 982, "unit": "hPa"}
